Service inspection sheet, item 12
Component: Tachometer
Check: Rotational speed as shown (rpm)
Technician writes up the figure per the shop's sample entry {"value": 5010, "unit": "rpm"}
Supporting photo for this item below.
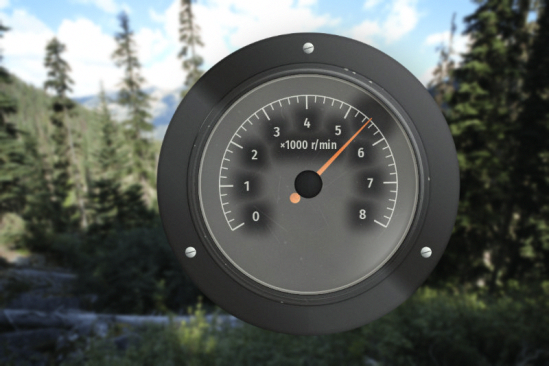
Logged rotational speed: {"value": 5500, "unit": "rpm"}
